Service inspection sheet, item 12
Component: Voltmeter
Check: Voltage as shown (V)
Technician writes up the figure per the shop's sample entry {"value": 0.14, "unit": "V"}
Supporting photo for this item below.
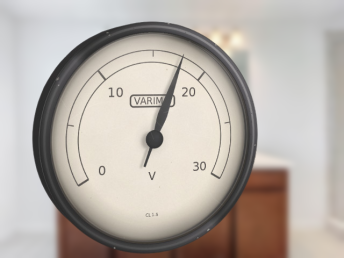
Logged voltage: {"value": 17.5, "unit": "V"}
